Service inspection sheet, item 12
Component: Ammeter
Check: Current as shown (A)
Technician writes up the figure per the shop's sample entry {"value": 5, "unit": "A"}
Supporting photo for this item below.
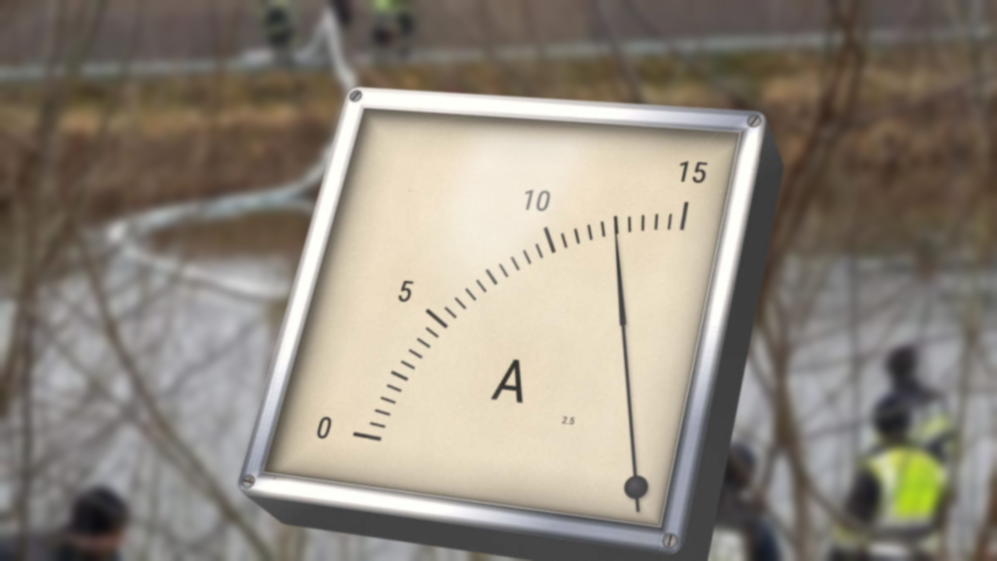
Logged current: {"value": 12.5, "unit": "A"}
